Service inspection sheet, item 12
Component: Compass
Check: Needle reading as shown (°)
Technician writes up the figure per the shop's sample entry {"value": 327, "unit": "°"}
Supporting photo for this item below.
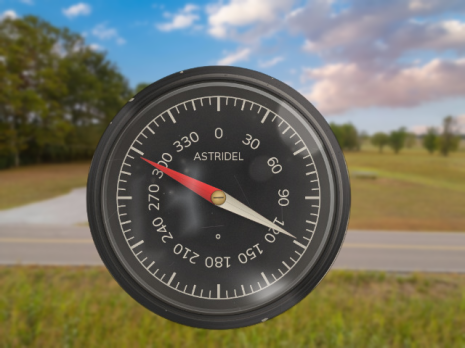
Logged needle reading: {"value": 297.5, "unit": "°"}
